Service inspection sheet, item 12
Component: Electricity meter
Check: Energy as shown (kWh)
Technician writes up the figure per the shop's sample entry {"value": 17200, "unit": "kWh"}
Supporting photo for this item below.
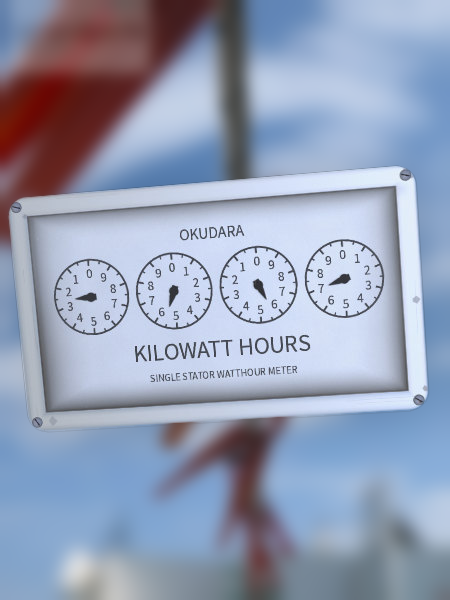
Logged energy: {"value": 2557, "unit": "kWh"}
